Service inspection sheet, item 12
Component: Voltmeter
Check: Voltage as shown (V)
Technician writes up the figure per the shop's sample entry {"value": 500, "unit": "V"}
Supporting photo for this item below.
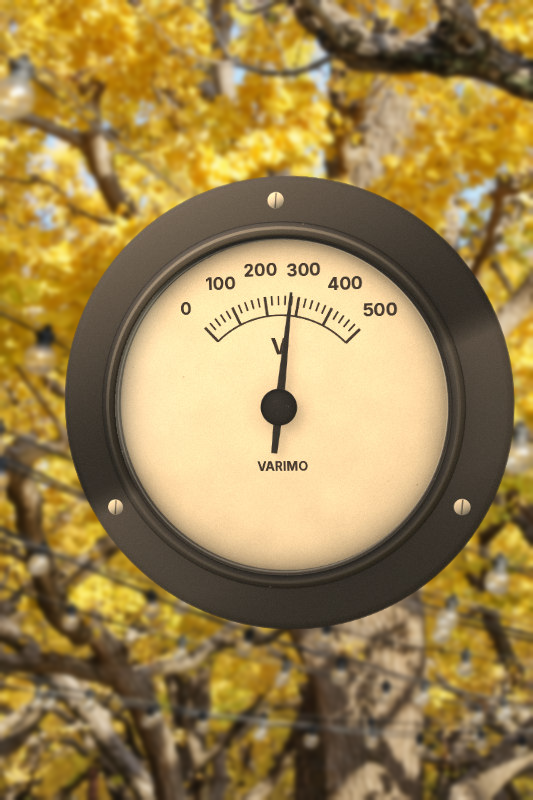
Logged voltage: {"value": 280, "unit": "V"}
